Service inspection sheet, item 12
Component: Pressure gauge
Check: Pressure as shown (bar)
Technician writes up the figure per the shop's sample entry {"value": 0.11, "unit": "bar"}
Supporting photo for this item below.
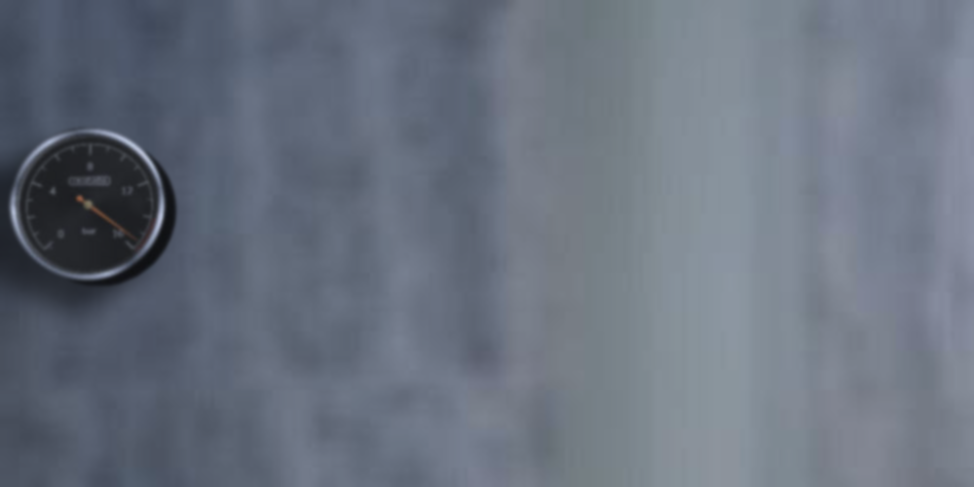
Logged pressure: {"value": 15.5, "unit": "bar"}
